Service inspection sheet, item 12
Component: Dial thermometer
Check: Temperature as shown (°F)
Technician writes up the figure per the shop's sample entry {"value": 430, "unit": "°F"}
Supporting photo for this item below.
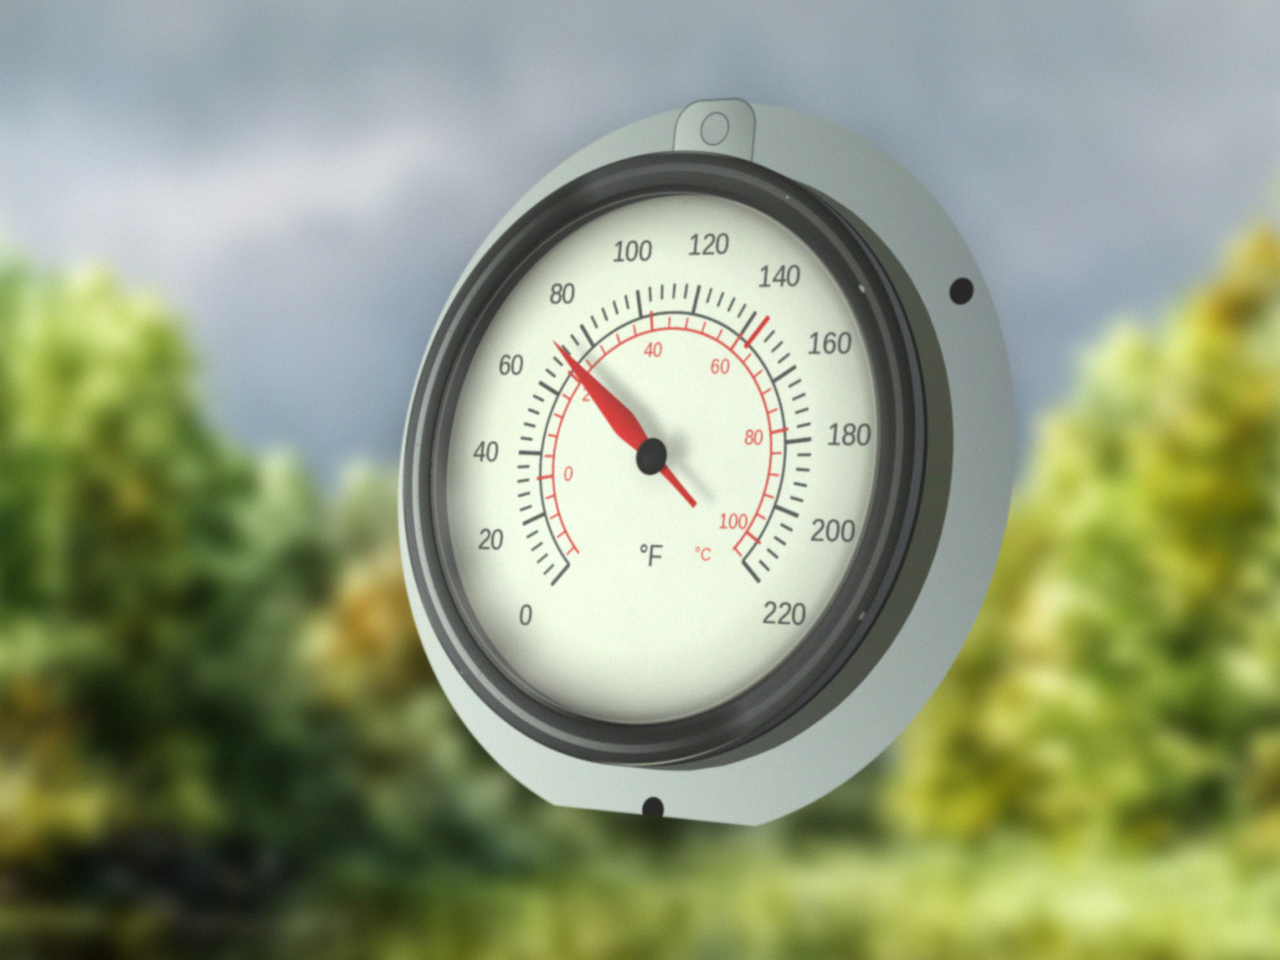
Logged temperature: {"value": 72, "unit": "°F"}
